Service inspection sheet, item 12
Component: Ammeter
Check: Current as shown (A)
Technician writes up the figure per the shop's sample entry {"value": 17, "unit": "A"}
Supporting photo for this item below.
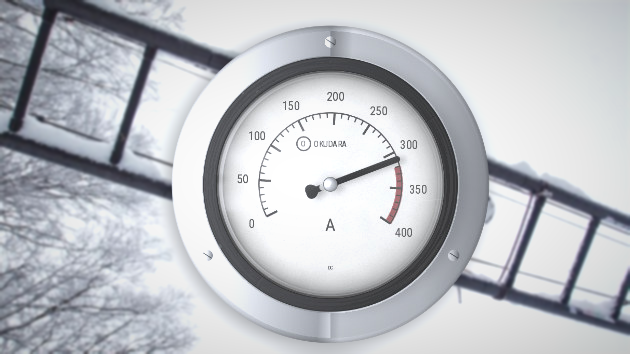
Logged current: {"value": 310, "unit": "A"}
